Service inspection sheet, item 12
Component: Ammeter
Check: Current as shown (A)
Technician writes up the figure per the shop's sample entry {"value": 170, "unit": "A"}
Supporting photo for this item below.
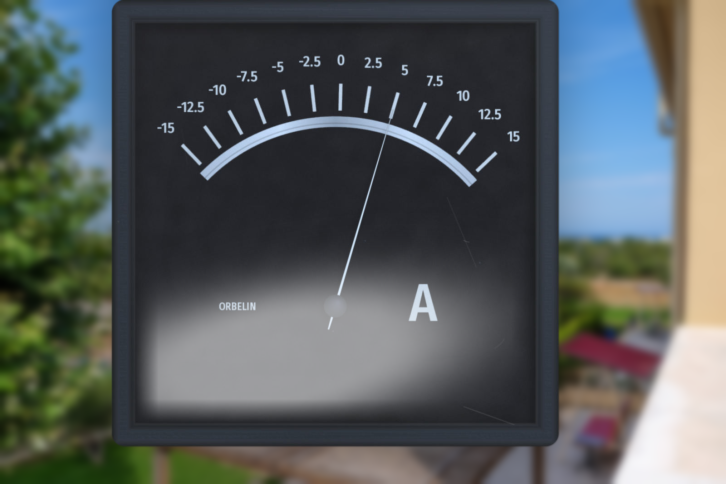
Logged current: {"value": 5, "unit": "A"}
